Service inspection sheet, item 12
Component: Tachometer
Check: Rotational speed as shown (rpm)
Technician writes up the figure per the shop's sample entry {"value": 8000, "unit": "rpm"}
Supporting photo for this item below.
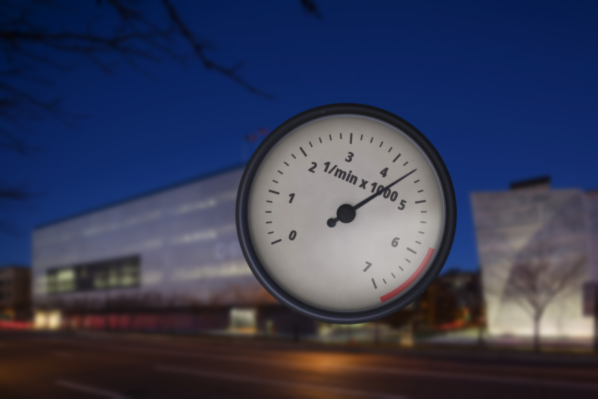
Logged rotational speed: {"value": 4400, "unit": "rpm"}
